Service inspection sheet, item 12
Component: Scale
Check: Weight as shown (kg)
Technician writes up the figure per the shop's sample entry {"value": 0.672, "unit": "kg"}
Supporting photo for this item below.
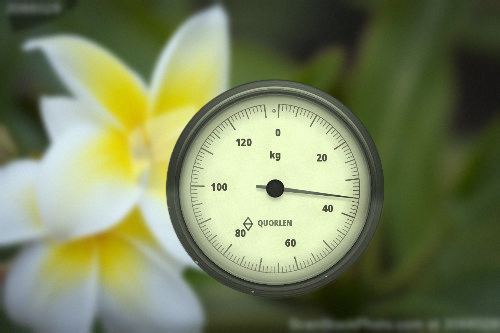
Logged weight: {"value": 35, "unit": "kg"}
